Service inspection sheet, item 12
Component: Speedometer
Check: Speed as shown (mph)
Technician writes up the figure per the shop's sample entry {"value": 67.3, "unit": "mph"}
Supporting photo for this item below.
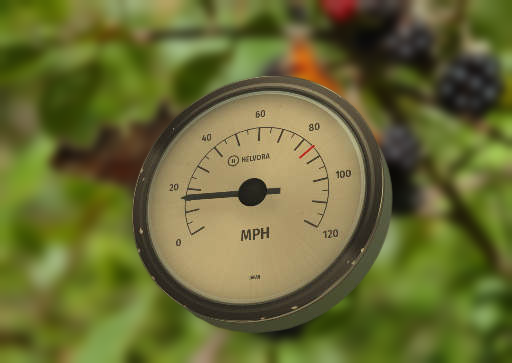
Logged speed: {"value": 15, "unit": "mph"}
